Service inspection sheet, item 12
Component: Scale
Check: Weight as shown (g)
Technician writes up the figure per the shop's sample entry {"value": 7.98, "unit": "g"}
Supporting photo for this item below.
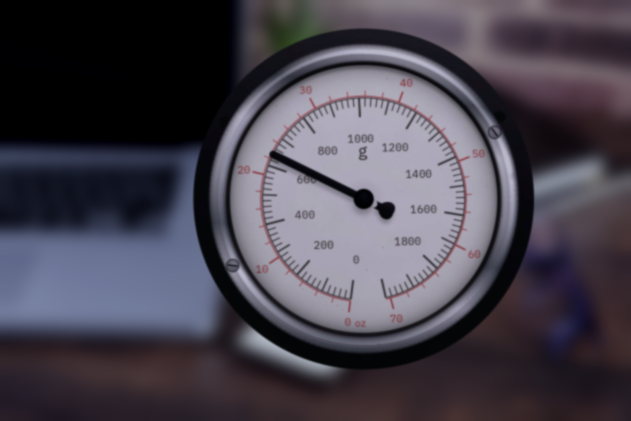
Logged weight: {"value": 640, "unit": "g"}
